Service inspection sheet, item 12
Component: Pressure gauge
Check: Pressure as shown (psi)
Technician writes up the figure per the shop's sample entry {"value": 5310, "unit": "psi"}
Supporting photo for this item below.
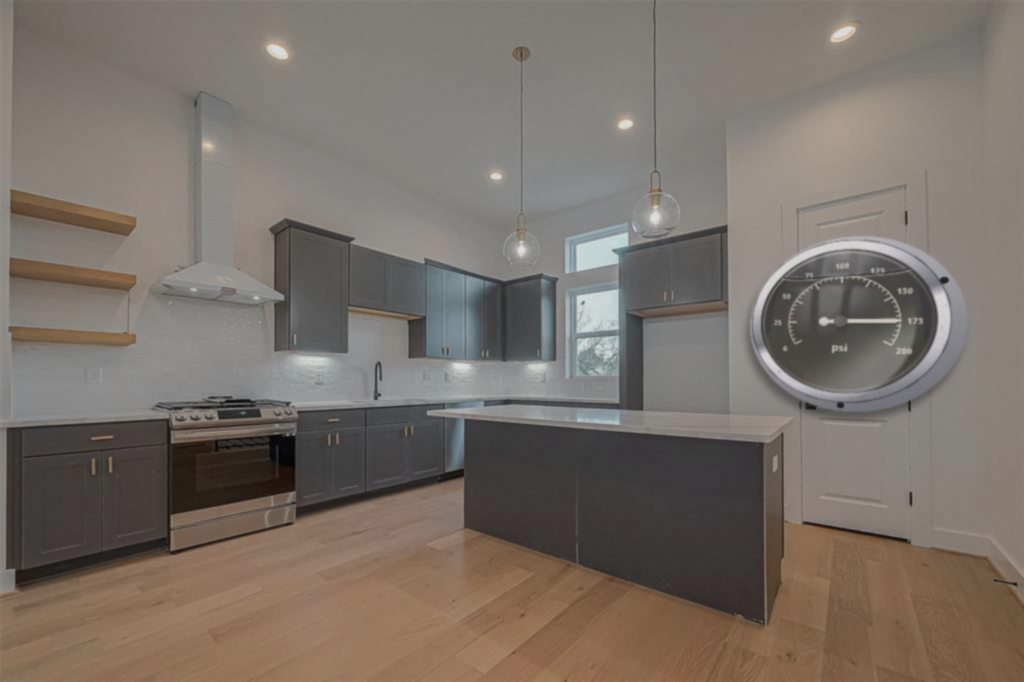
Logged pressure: {"value": 175, "unit": "psi"}
